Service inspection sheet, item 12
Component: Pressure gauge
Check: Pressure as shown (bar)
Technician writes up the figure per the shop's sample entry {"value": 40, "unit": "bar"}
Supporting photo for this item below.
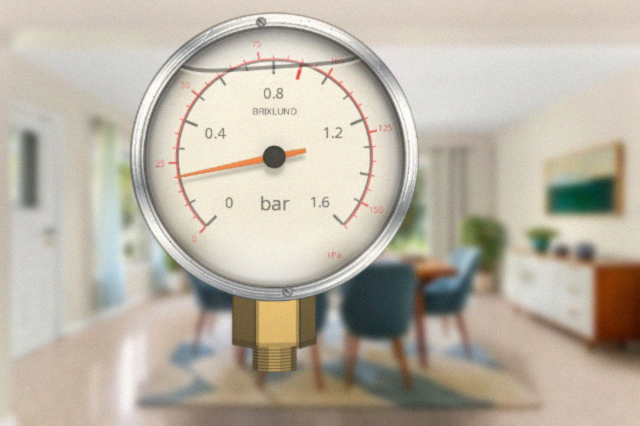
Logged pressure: {"value": 0.2, "unit": "bar"}
